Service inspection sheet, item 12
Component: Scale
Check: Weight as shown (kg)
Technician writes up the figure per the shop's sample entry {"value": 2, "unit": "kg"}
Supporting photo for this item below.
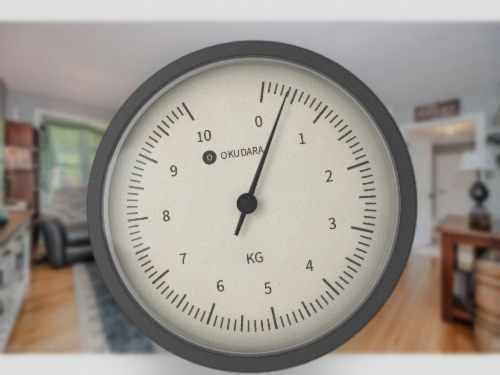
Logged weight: {"value": 0.4, "unit": "kg"}
